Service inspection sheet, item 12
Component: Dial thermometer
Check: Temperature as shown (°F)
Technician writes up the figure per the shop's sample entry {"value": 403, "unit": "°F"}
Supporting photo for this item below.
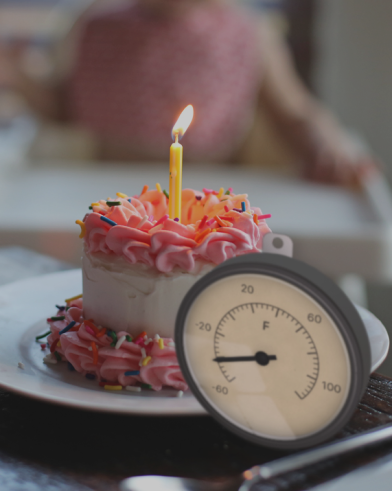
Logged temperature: {"value": -40, "unit": "°F"}
